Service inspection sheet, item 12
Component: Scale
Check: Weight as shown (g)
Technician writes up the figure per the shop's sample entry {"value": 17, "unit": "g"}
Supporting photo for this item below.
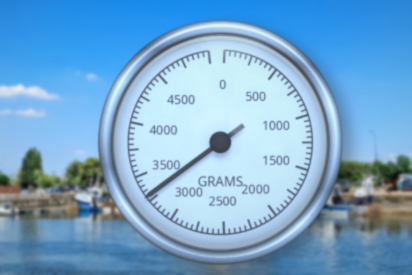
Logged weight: {"value": 3300, "unit": "g"}
